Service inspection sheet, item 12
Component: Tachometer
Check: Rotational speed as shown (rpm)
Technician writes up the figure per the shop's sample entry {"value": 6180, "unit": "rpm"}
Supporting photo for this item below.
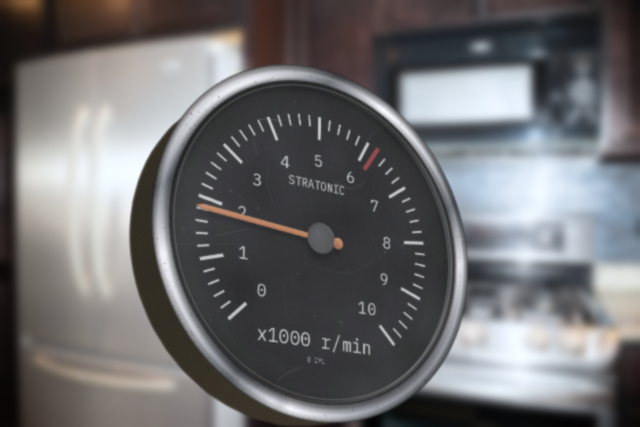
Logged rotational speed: {"value": 1800, "unit": "rpm"}
